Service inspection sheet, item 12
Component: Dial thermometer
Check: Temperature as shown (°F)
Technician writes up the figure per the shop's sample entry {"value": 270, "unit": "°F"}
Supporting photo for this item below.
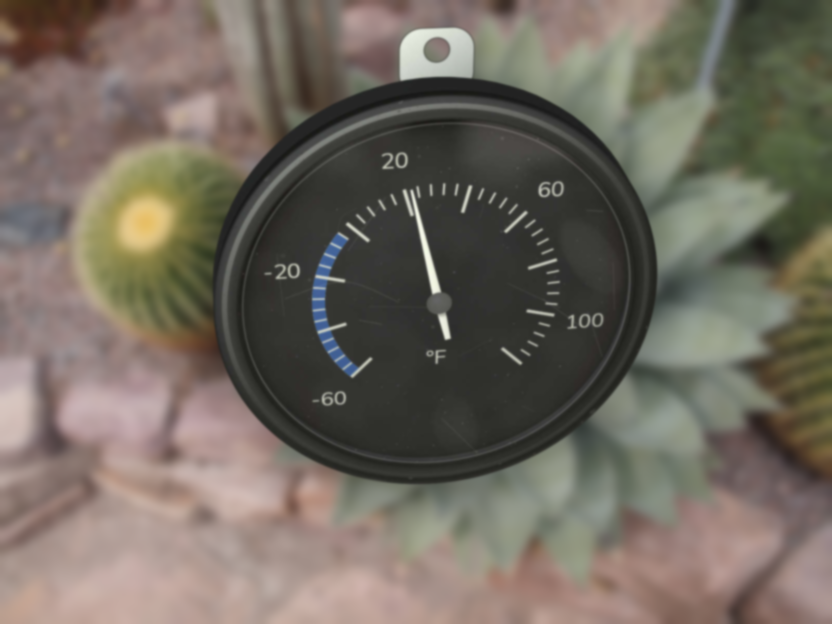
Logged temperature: {"value": 22, "unit": "°F"}
